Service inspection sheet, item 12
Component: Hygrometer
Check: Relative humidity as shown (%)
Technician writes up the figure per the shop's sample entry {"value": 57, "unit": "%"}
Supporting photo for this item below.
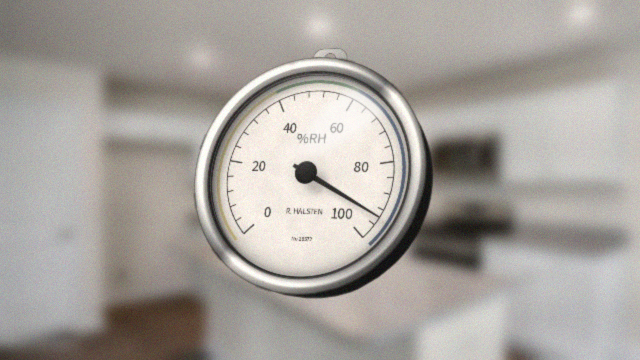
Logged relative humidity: {"value": 94, "unit": "%"}
